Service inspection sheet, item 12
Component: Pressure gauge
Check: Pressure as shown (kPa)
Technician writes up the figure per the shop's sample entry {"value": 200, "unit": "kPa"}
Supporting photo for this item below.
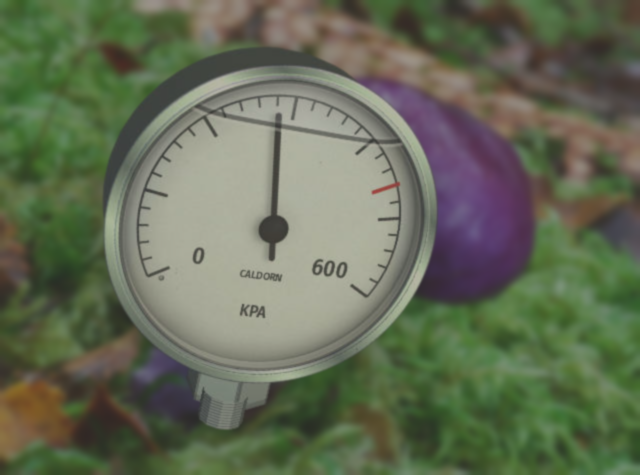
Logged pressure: {"value": 280, "unit": "kPa"}
